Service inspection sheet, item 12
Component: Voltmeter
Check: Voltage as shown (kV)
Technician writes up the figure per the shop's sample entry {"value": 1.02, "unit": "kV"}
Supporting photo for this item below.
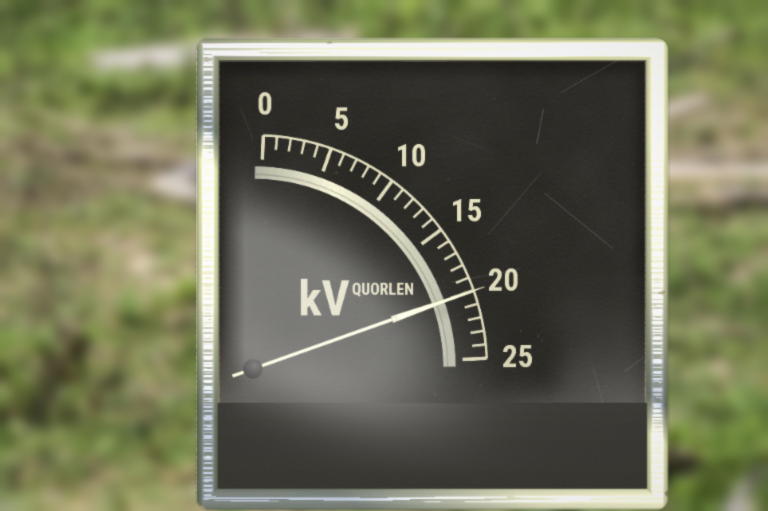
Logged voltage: {"value": 20, "unit": "kV"}
